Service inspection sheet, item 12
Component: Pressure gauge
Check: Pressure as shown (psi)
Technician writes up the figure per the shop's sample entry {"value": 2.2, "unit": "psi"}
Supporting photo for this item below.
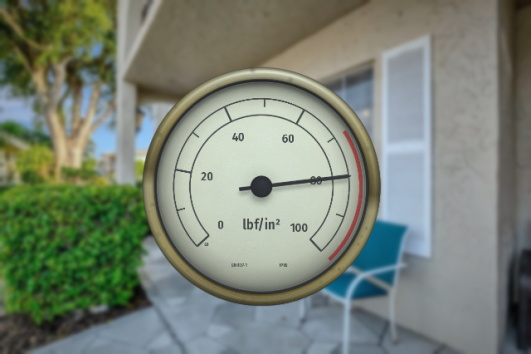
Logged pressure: {"value": 80, "unit": "psi"}
